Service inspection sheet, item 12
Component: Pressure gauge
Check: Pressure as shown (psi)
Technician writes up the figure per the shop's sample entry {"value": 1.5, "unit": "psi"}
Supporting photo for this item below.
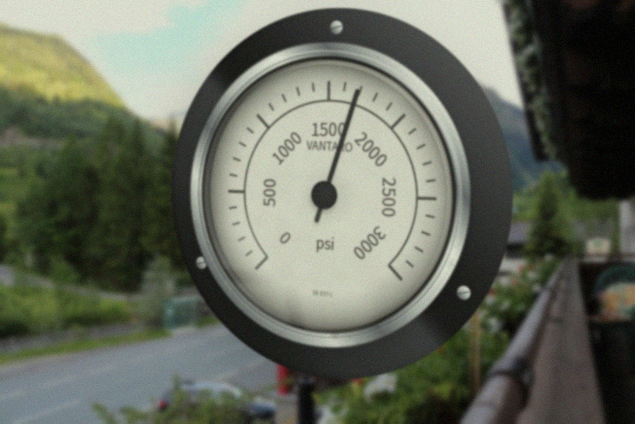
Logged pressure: {"value": 1700, "unit": "psi"}
